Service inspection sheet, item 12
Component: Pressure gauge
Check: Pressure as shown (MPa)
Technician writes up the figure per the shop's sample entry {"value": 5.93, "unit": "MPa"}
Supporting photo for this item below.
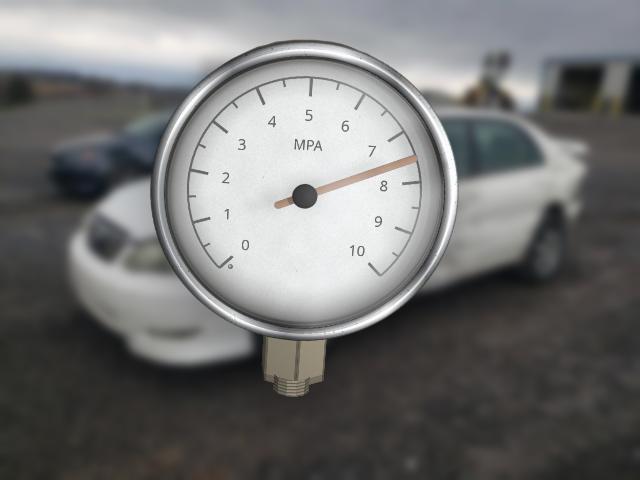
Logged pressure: {"value": 7.5, "unit": "MPa"}
